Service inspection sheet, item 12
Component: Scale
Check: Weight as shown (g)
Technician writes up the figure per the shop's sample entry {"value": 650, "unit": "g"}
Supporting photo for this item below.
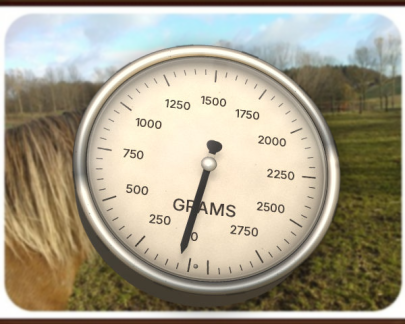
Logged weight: {"value": 50, "unit": "g"}
